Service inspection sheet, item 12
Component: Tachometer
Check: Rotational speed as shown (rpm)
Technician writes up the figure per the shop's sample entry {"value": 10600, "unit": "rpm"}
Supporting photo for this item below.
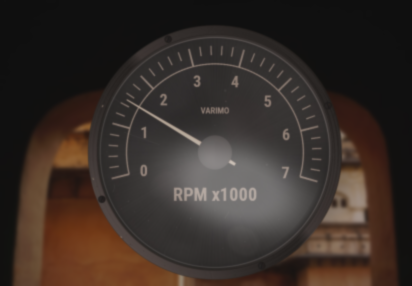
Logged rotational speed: {"value": 1500, "unit": "rpm"}
